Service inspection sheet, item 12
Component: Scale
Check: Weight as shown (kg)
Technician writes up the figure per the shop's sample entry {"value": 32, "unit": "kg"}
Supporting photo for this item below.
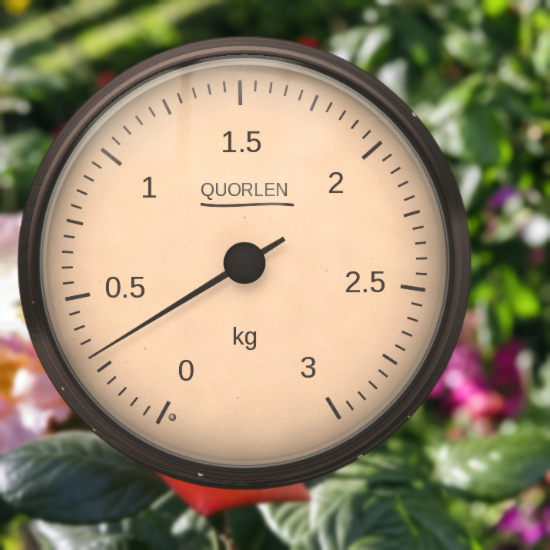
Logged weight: {"value": 0.3, "unit": "kg"}
